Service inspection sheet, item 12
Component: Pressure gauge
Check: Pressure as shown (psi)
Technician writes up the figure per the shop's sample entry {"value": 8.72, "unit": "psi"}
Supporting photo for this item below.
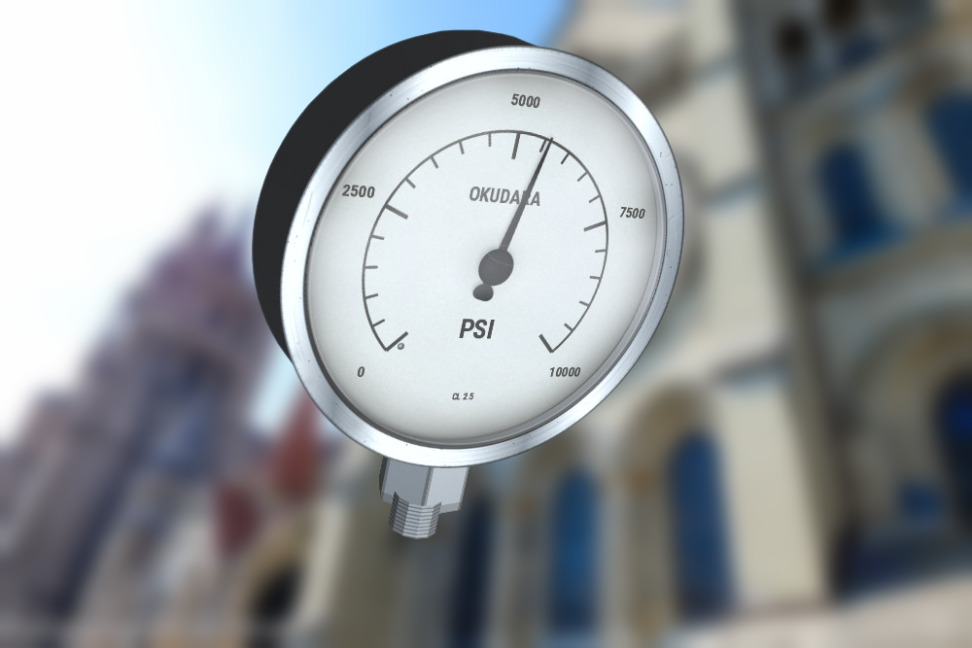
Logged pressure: {"value": 5500, "unit": "psi"}
